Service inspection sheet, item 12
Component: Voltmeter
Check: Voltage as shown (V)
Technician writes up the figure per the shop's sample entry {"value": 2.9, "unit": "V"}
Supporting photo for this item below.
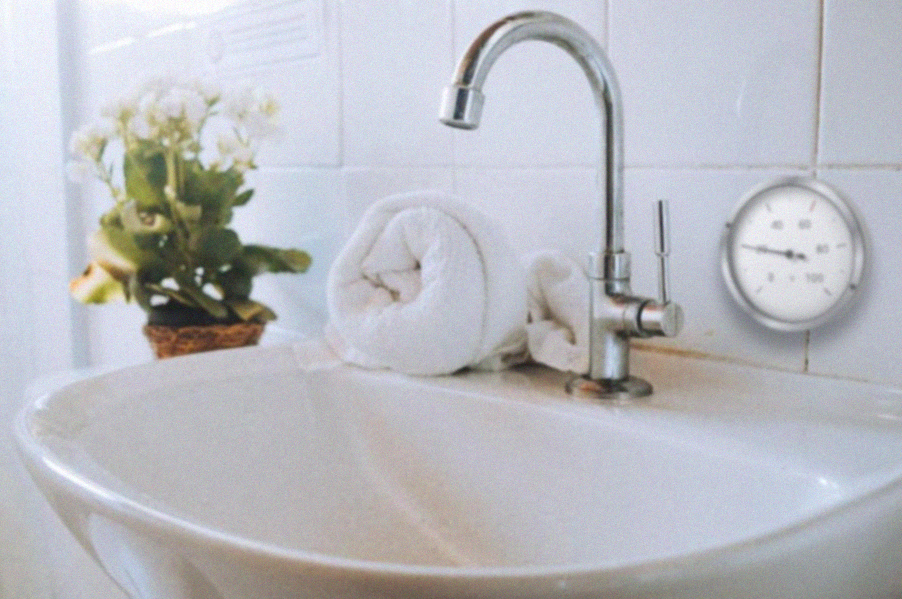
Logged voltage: {"value": 20, "unit": "V"}
